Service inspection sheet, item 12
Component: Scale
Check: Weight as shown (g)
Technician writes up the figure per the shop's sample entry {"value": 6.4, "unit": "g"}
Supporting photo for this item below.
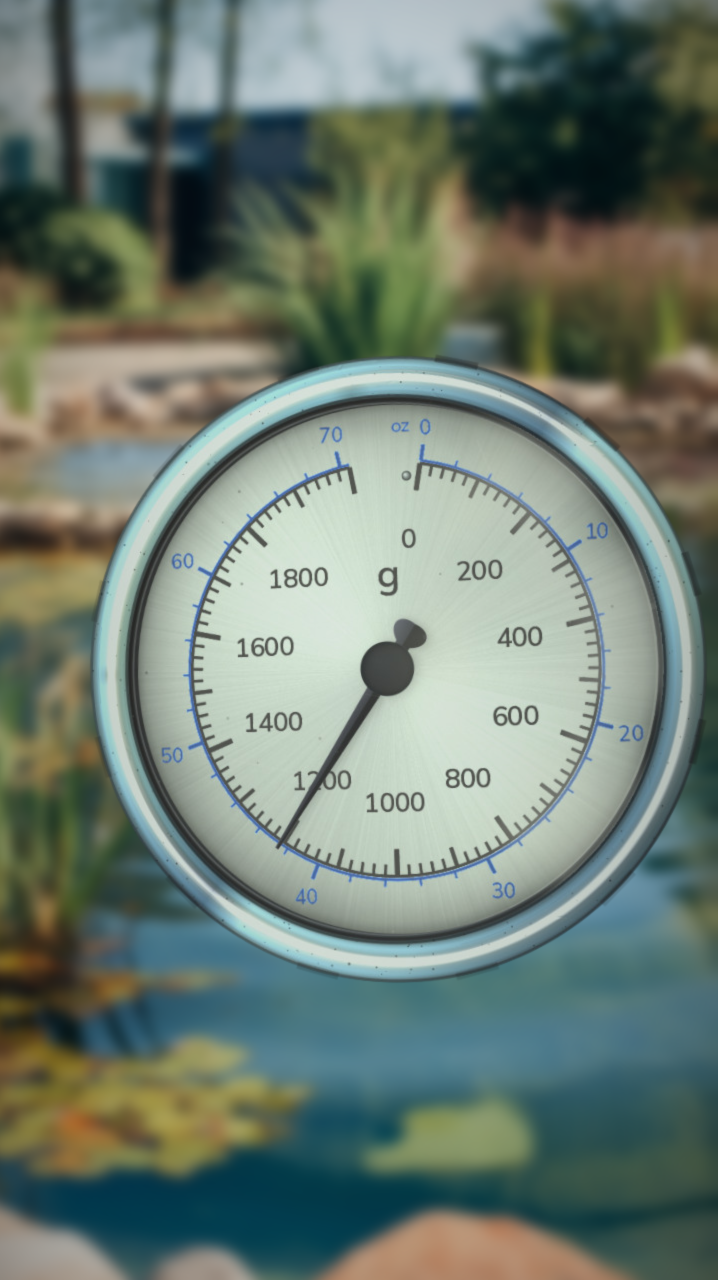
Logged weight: {"value": 1200, "unit": "g"}
